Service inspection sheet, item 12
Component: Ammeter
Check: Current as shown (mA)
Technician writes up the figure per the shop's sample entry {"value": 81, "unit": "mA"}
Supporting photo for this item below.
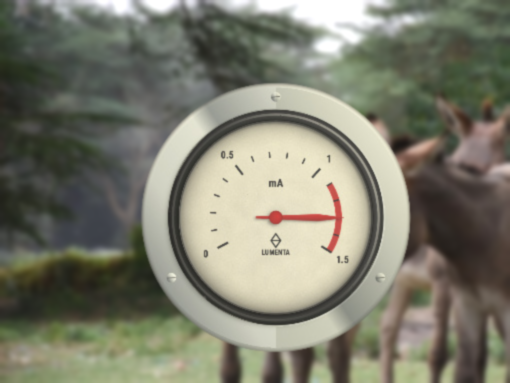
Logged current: {"value": 1.3, "unit": "mA"}
